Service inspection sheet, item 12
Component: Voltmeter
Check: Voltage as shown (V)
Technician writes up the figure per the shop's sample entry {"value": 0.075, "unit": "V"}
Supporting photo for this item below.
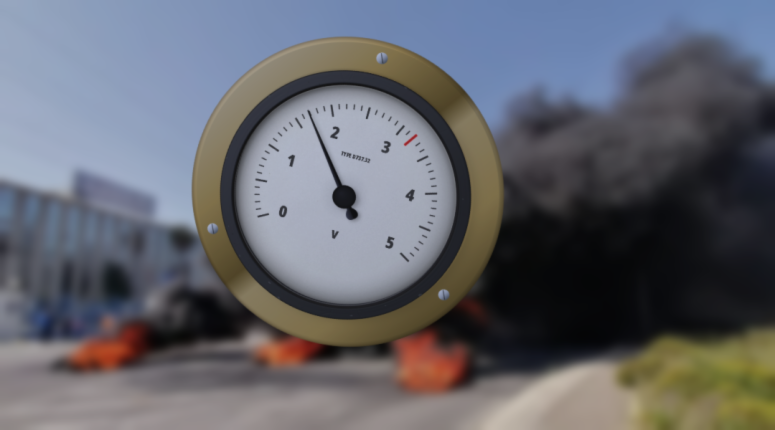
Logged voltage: {"value": 1.7, "unit": "V"}
